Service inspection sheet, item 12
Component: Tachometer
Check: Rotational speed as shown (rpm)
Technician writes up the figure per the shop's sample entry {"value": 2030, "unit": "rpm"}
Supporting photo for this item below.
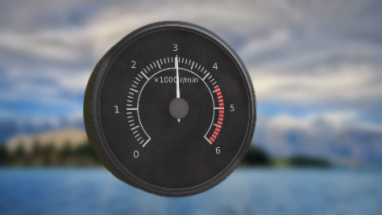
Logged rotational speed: {"value": 3000, "unit": "rpm"}
